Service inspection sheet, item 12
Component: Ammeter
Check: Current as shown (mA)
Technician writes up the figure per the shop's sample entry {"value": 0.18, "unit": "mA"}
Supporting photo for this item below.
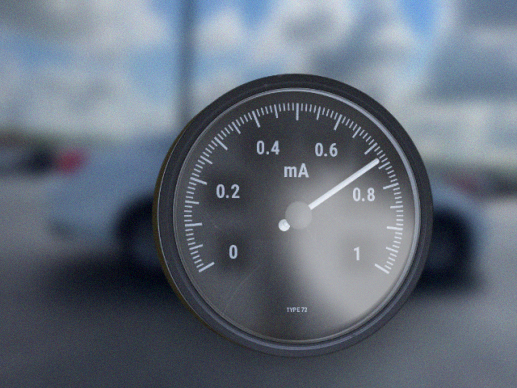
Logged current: {"value": 0.73, "unit": "mA"}
